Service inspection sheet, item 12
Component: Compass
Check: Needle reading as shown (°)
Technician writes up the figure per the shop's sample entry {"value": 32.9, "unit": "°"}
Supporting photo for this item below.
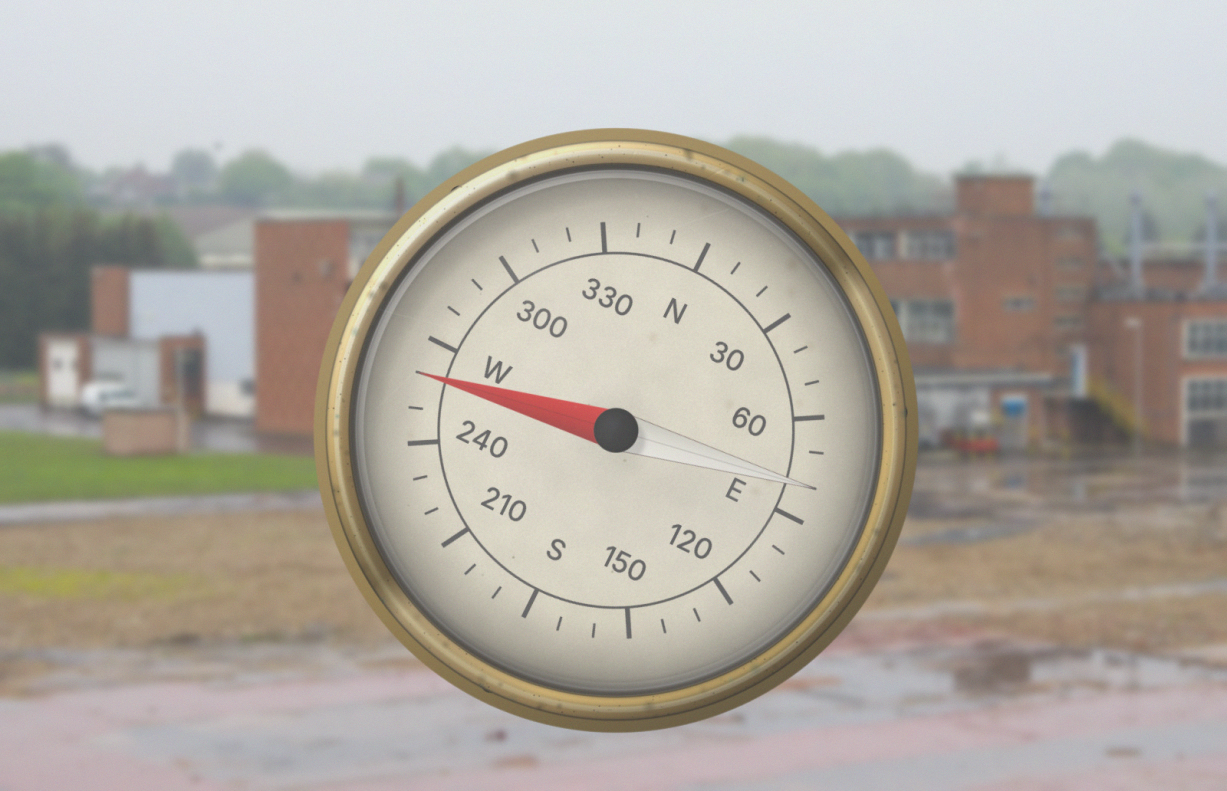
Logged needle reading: {"value": 260, "unit": "°"}
